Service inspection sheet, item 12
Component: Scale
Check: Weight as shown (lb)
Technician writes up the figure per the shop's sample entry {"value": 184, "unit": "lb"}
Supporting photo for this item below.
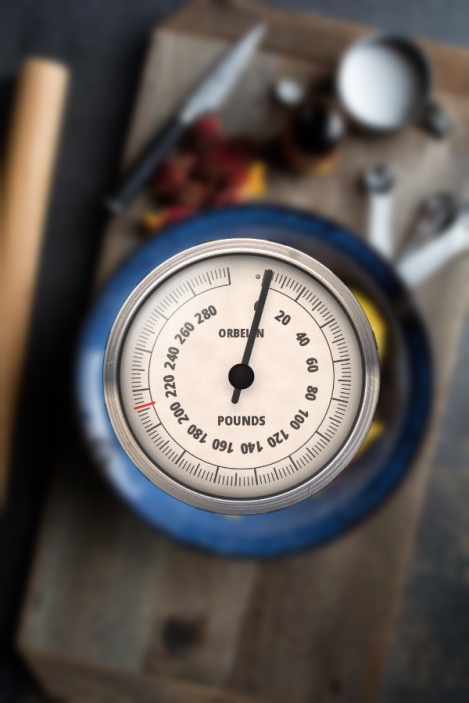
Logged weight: {"value": 2, "unit": "lb"}
